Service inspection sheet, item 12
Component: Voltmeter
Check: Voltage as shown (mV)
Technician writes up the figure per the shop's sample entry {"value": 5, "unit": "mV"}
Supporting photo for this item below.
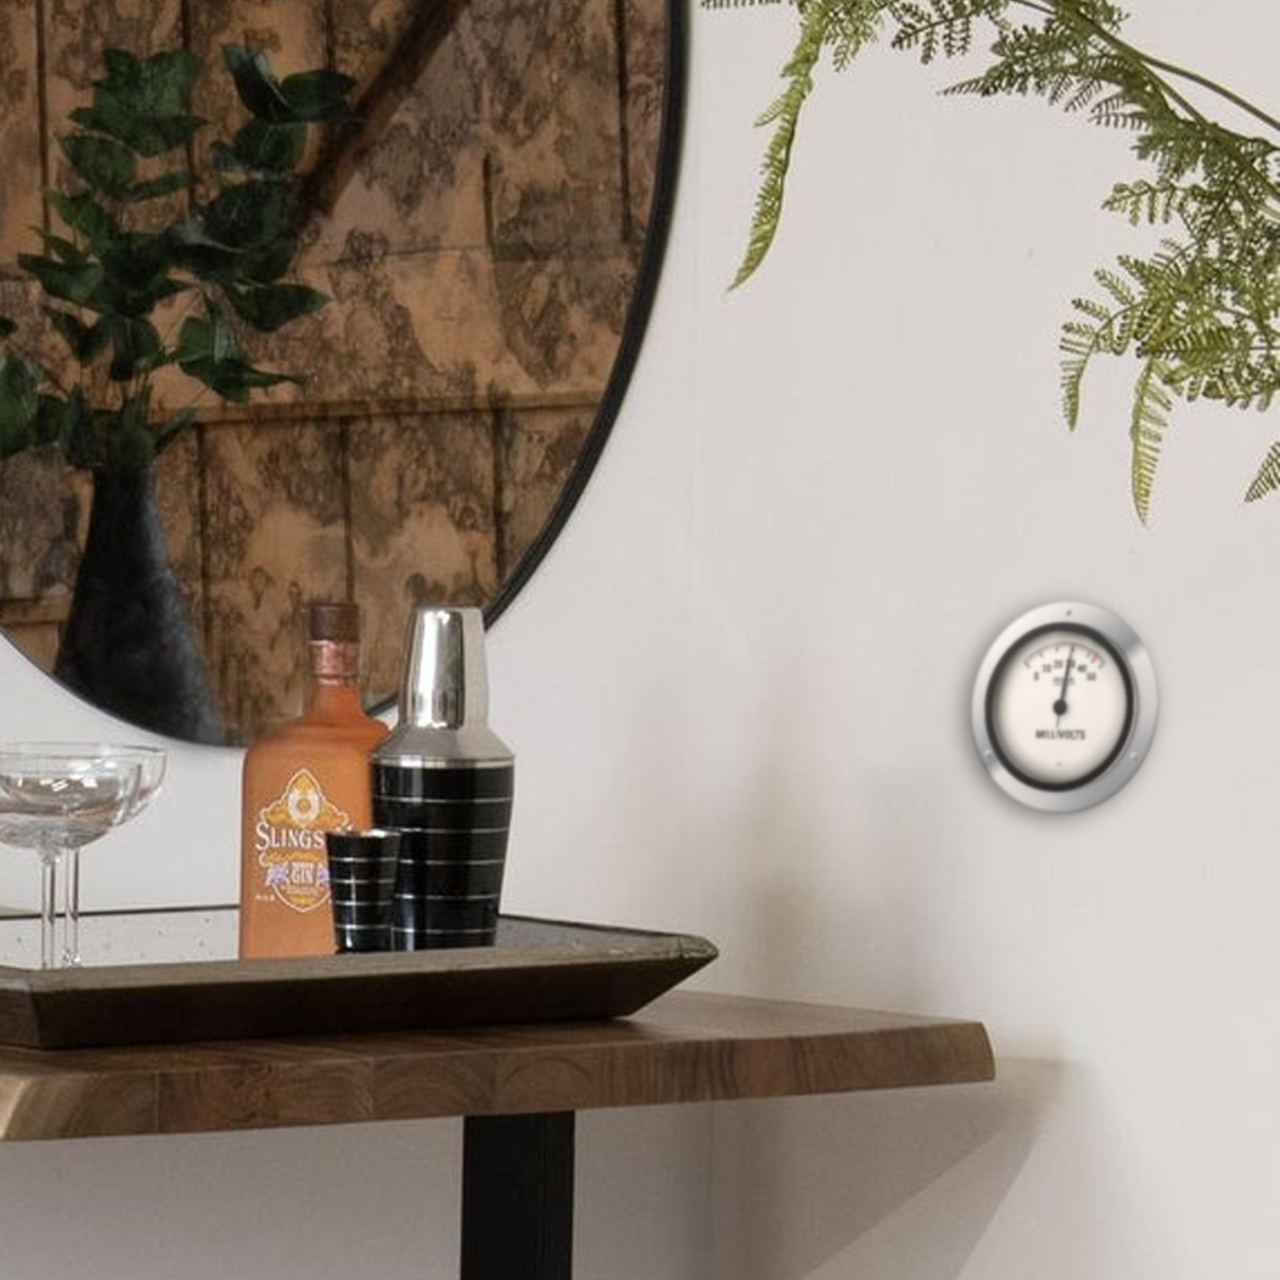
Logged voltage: {"value": 30, "unit": "mV"}
